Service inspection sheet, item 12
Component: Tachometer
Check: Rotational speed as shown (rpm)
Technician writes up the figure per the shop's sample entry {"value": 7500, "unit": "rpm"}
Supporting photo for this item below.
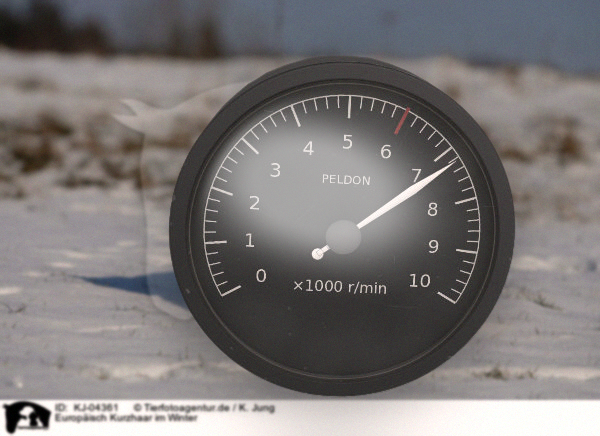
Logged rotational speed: {"value": 7200, "unit": "rpm"}
